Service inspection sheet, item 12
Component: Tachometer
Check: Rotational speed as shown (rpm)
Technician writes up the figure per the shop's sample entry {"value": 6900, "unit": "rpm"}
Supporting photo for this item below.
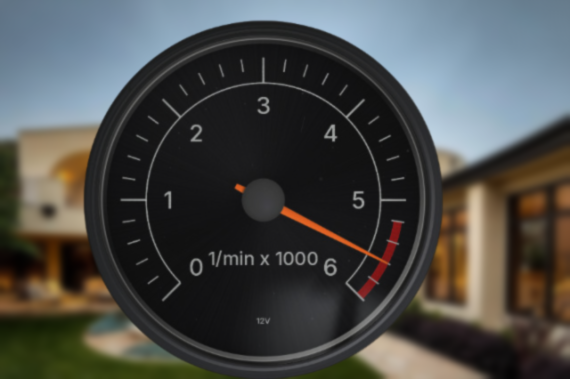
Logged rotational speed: {"value": 5600, "unit": "rpm"}
